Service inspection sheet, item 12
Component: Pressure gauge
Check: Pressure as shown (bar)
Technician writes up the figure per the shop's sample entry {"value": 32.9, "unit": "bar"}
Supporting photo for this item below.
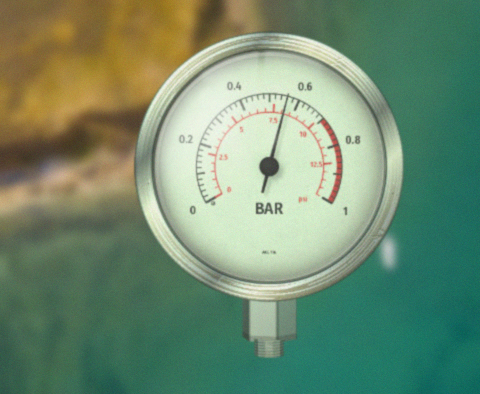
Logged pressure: {"value": 0.56, "unit": "bar"}
